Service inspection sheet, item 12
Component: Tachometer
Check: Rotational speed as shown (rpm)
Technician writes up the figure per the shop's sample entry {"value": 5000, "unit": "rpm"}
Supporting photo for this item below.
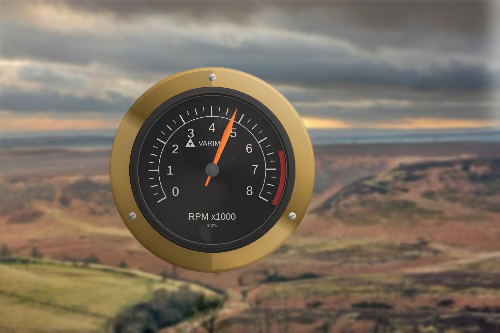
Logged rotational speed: {"value": 4750, "unit": "rpm"}
